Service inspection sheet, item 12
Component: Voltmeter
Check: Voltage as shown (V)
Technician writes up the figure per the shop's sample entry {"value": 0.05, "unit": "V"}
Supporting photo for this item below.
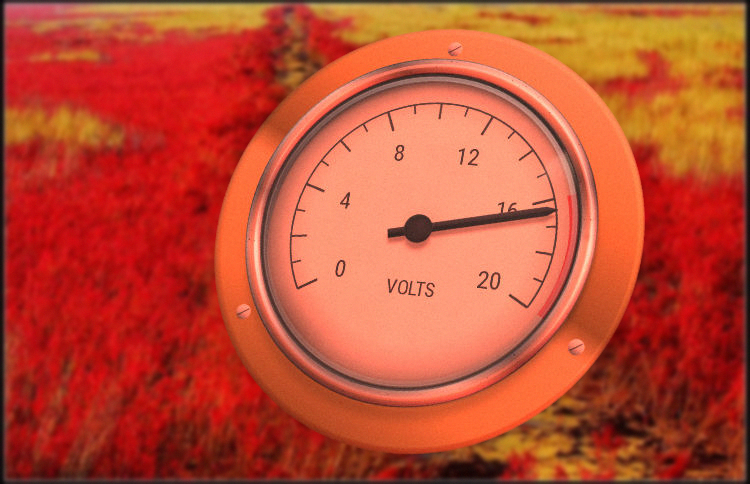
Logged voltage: {"value": 16.5, "unit": "V"}
